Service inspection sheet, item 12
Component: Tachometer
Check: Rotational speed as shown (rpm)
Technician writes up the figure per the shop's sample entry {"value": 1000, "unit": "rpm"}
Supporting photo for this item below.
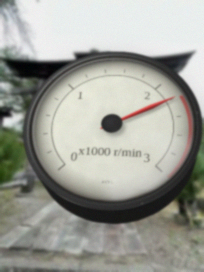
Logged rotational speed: {"value": 2200, "unit": "rpm"}
